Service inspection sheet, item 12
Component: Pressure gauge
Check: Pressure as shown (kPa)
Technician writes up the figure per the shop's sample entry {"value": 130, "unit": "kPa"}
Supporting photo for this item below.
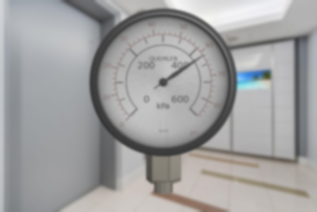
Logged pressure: {"value": 425, "unit": "kPa"}
